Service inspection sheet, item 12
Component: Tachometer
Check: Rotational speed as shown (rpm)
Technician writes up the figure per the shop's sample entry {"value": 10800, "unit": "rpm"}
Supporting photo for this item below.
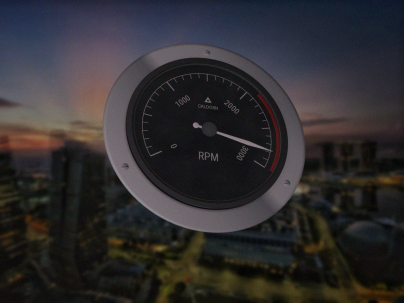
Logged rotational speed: {"value": 2800, "unit": "rpm"}
